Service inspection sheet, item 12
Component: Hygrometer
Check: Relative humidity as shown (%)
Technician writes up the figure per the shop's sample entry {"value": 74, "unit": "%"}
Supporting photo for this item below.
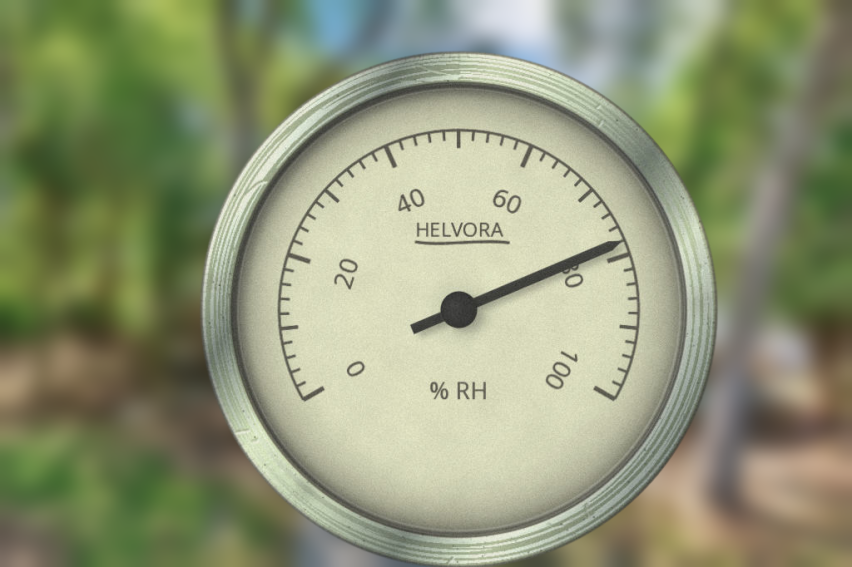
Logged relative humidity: {"value": 78, "unit": "%"}
